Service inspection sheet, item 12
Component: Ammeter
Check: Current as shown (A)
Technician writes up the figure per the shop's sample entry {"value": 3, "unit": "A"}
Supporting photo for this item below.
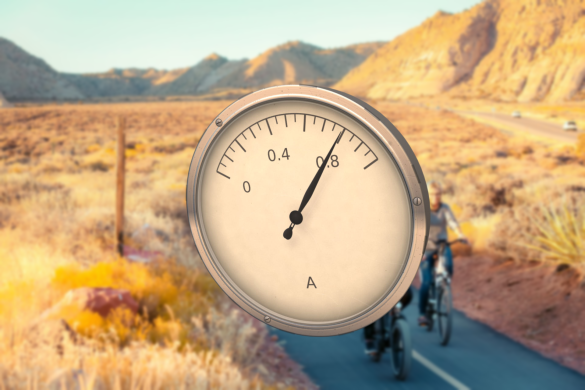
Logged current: {"value": 0.8, "unit": "A"}
